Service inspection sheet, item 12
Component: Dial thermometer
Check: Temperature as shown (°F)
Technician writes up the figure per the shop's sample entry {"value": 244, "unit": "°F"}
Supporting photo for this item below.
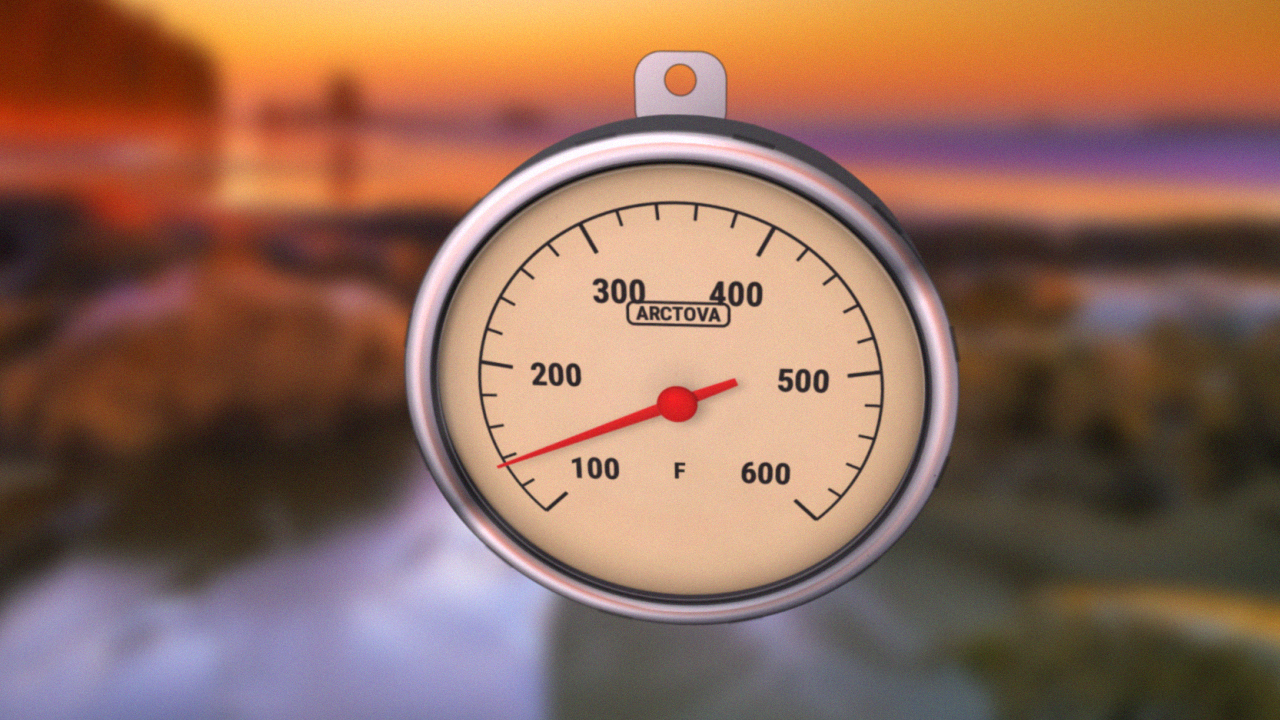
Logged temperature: {"value": 140, "unit": "°F"}
